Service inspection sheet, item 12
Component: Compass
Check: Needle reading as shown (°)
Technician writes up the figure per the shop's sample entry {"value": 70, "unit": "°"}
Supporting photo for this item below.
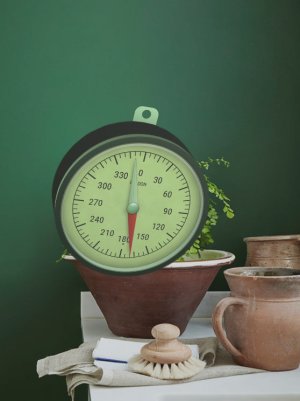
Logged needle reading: {"value": 170, "unit": "°"}
